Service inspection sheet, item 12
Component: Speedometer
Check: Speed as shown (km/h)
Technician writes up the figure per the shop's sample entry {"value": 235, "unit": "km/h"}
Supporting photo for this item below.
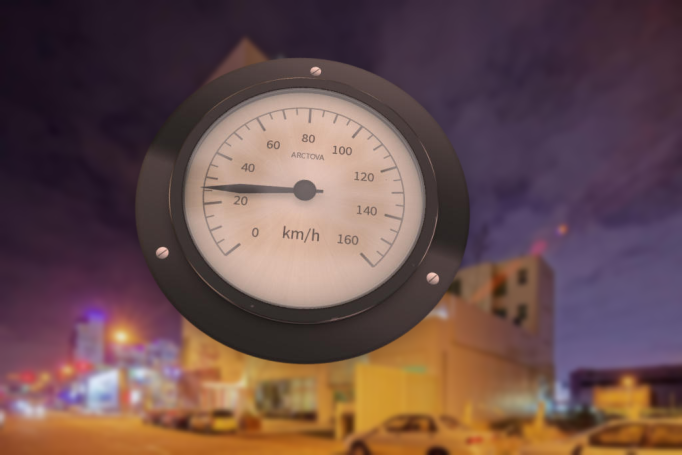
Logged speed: {"value": 25, "unit": "km/h"}
